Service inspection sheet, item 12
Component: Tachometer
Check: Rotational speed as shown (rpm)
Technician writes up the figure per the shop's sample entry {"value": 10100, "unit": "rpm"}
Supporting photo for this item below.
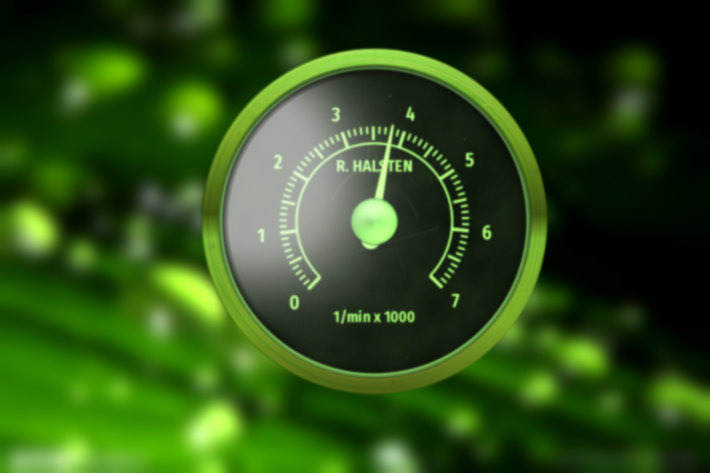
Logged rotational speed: {"value": 3800, "unit": "rpm"}
